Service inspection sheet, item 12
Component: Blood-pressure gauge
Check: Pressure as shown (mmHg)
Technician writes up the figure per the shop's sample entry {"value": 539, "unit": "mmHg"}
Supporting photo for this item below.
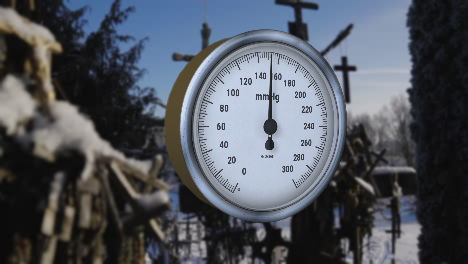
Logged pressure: {"value": 150, "unit": "mmHg"}
